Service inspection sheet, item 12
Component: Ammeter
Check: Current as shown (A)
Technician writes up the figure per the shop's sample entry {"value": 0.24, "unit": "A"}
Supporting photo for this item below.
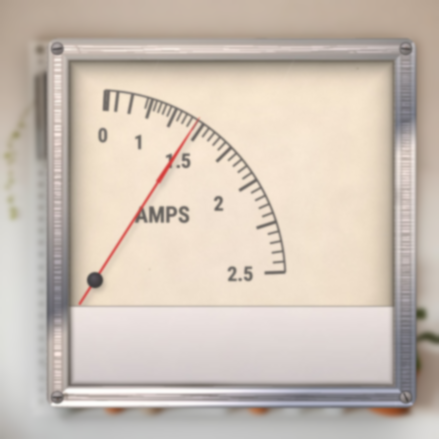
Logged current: {"value": 1.45, "unit": "A"}
